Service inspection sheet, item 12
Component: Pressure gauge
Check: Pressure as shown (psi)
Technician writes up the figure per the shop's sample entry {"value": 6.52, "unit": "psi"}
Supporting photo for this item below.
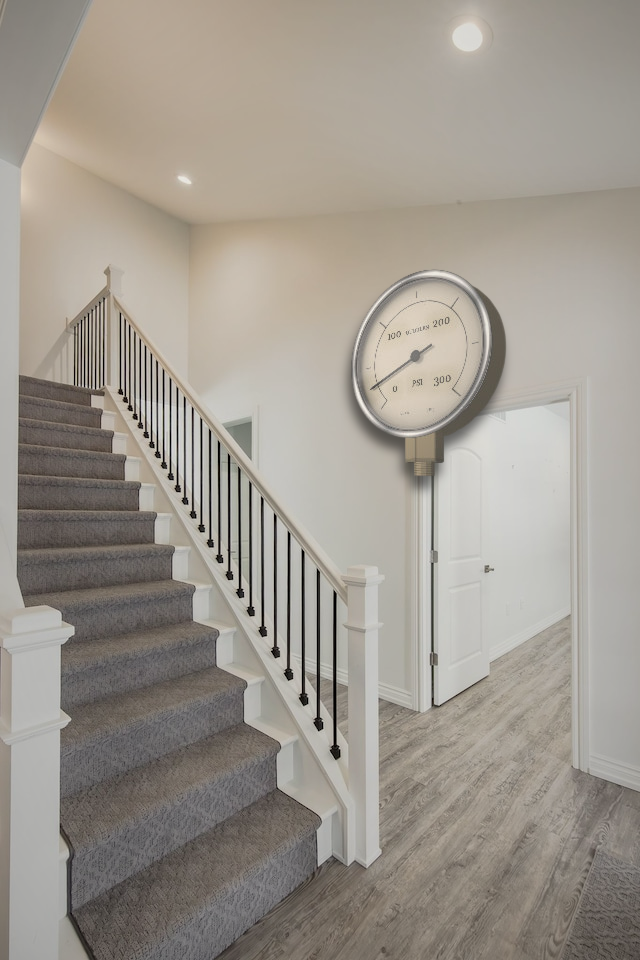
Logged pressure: {"value": 25, "unit": "psi"}
